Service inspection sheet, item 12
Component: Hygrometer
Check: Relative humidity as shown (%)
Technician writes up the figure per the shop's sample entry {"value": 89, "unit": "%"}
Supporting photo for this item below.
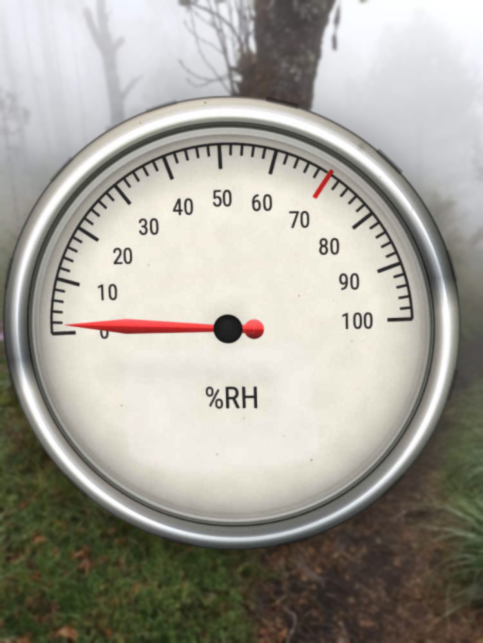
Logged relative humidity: {"value": 2, "unit": "%"}
